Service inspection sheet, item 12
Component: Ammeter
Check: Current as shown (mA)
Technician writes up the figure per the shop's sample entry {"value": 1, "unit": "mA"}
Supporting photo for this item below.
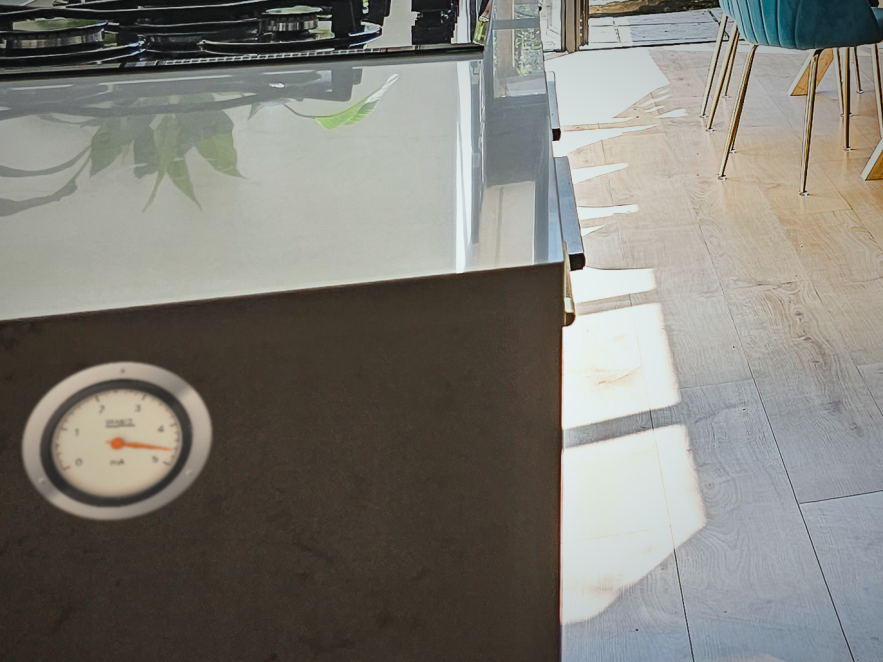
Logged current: {"value": 4.6, "unit": "mA"}
